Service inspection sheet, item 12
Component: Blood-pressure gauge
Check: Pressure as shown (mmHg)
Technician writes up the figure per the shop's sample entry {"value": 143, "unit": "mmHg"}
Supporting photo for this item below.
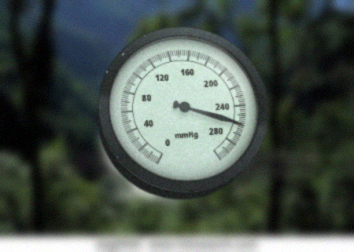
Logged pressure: {"value": 260, "unit": "mmHg"}
